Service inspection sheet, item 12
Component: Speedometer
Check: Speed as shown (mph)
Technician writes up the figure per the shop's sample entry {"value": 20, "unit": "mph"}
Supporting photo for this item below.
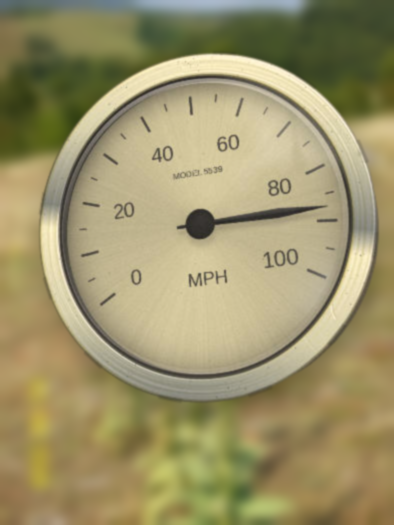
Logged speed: {"value": 87.5, "unit": "mph"}
